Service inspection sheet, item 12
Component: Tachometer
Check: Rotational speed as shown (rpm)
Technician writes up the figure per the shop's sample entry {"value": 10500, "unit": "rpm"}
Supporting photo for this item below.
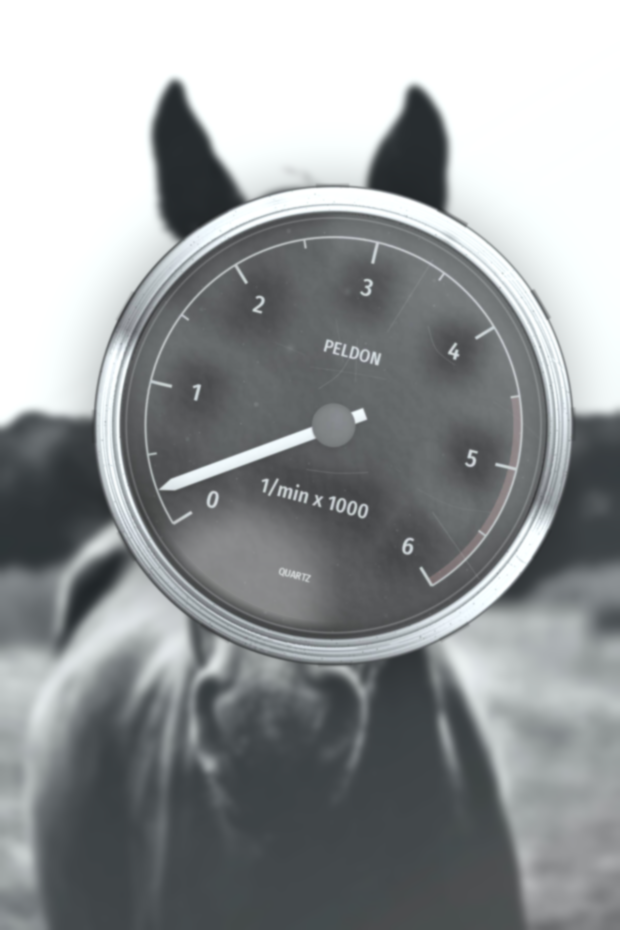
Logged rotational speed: {"value": 250, "unit": "rpm"}
